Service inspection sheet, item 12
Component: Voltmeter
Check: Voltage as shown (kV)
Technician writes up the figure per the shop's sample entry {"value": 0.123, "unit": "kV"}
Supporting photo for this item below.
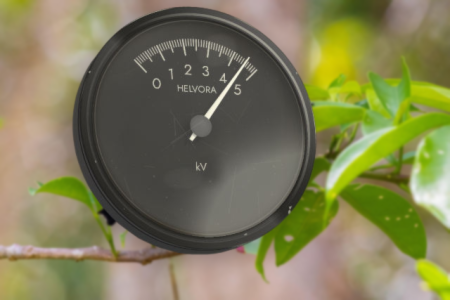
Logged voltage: {"value": 4.5, "unit": "kV"}
